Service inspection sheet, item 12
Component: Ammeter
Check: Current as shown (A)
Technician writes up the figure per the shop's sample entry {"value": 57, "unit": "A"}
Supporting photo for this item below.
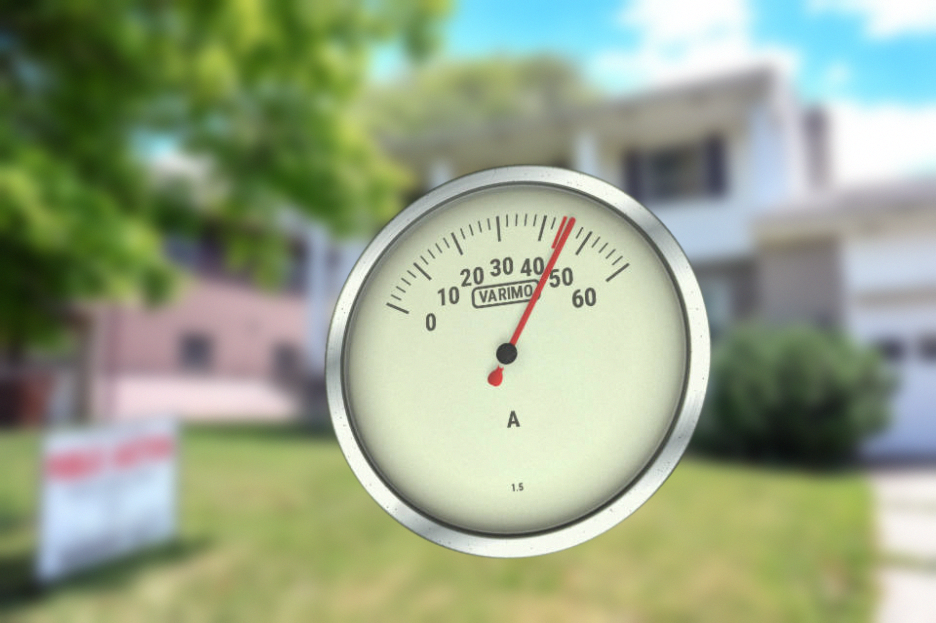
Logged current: {"value": 46, "unit": "A"}
